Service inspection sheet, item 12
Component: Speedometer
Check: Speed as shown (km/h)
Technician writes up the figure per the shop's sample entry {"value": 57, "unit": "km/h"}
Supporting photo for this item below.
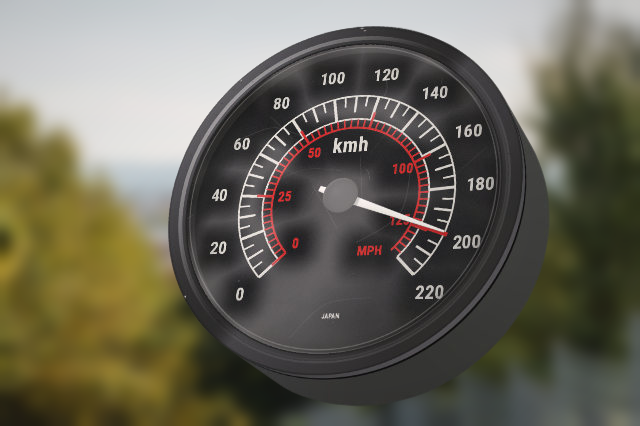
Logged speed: {"value": 200, "unit": "km/h"}
